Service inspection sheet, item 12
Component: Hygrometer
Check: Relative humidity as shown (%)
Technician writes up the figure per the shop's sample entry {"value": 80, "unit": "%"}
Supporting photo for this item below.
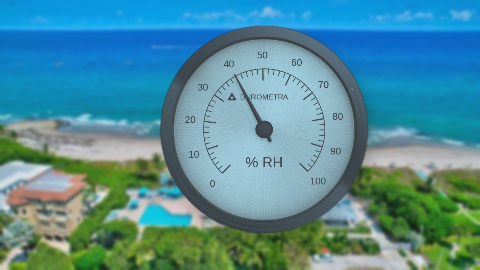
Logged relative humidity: {"value": 40, "unit": "%"}
